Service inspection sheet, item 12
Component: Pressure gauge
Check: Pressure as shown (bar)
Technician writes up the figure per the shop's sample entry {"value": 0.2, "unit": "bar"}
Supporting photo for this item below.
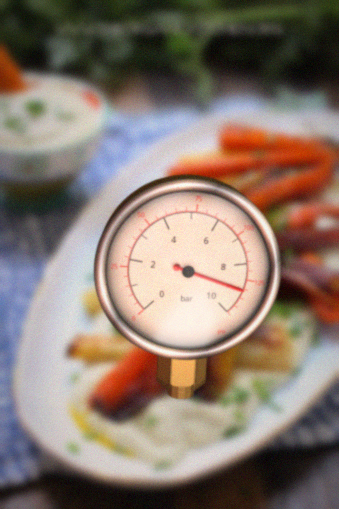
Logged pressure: {"value": 9, "unit": "bar"}
